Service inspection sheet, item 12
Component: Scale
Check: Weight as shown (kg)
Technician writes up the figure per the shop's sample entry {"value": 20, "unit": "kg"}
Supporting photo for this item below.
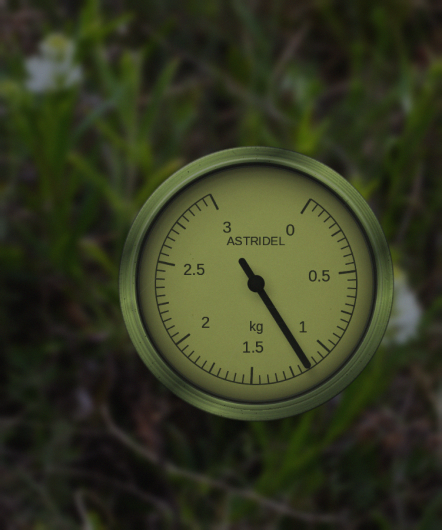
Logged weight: {"value": 1.15, "unit": "kg"}
